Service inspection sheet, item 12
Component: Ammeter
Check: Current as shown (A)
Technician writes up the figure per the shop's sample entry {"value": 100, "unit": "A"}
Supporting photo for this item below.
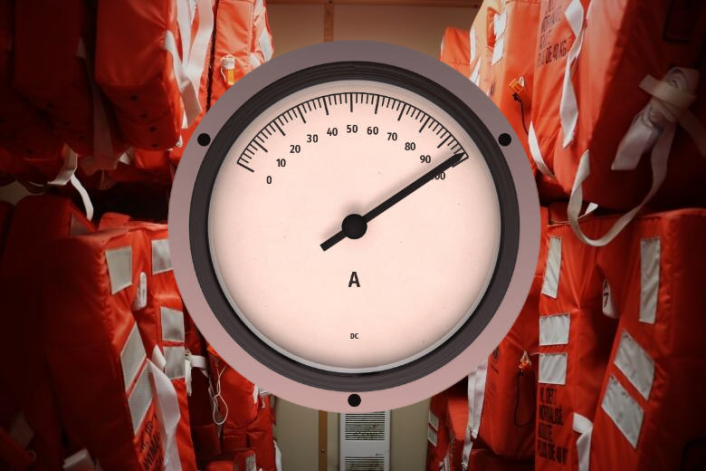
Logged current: {"value": 98, "unit": "A"}
